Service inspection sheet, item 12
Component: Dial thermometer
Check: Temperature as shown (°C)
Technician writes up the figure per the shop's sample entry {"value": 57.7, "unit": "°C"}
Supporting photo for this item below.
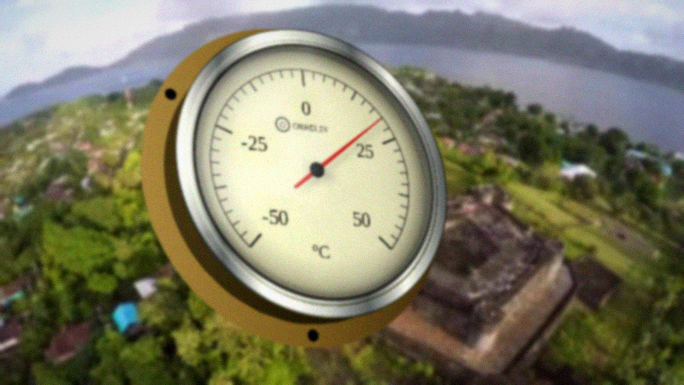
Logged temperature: {"value": 20, "unit": "°C"}
